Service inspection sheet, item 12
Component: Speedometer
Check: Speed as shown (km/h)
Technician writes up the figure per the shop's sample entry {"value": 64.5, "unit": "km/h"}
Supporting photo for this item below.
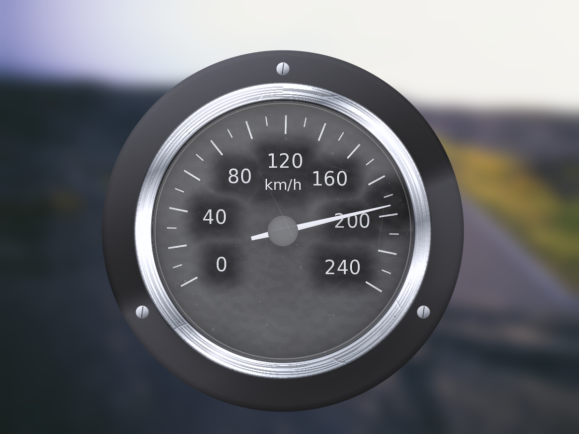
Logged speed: {"value": 195, "unit": "km/h"}
